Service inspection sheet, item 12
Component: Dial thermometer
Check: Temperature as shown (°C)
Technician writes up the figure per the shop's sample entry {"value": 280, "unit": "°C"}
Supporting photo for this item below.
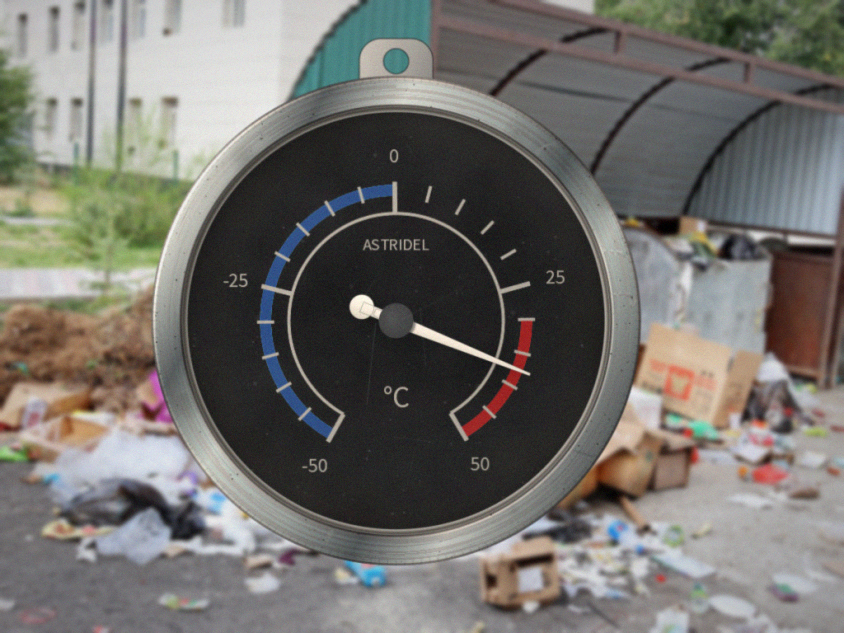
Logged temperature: {"value": 37.5, "unit": "°C"}
